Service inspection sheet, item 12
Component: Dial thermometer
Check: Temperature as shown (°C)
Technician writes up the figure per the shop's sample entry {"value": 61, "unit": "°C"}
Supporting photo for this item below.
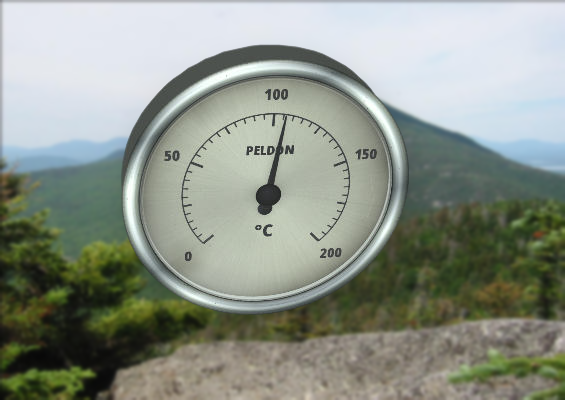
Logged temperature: {"value": 105, "unit": "°C"}
